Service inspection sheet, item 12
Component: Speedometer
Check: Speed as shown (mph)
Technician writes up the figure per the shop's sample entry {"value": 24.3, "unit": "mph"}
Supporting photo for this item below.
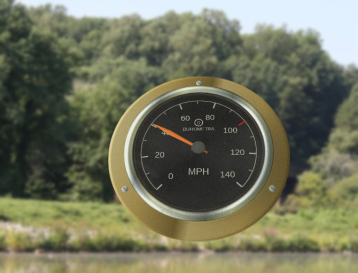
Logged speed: {"value": 40, "unit": "mph"}
